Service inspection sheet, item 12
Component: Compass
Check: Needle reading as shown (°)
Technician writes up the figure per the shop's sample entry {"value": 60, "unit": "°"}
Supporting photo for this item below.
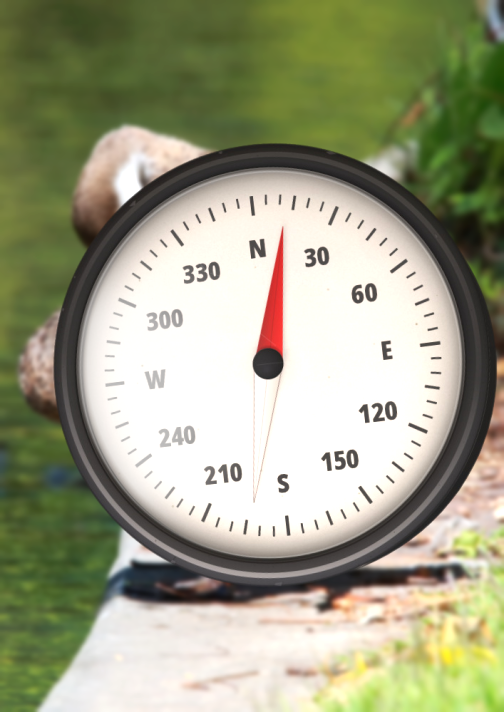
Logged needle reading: {"value": 12.5, "unit": "°"}
